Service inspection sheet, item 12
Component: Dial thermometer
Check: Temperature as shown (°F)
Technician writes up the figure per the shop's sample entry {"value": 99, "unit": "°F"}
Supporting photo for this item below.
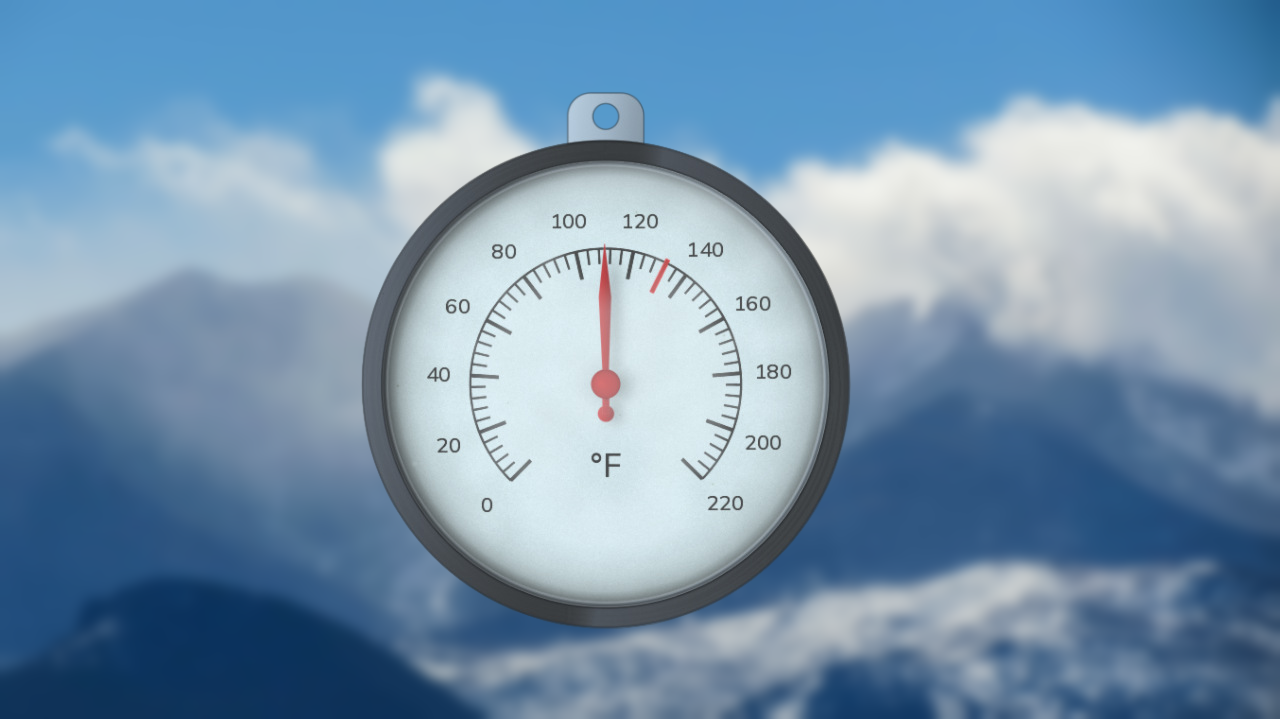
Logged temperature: {"value": 110, "unit": "°F"}
